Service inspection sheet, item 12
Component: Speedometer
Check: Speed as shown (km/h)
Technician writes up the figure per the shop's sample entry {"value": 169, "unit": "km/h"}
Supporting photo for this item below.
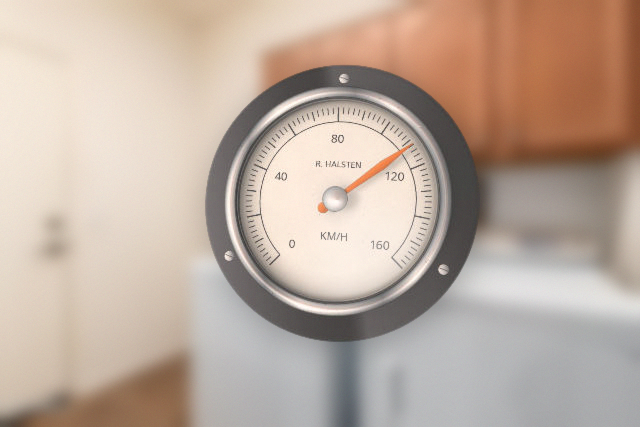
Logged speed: {"value": 112, "unit": "km/h"}
